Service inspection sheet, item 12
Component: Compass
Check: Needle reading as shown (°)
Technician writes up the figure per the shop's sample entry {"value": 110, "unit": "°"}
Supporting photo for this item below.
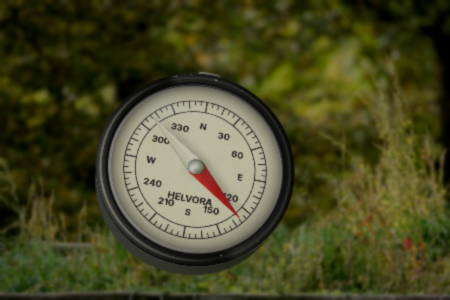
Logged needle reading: {"value": 130, "unit": "°"}
